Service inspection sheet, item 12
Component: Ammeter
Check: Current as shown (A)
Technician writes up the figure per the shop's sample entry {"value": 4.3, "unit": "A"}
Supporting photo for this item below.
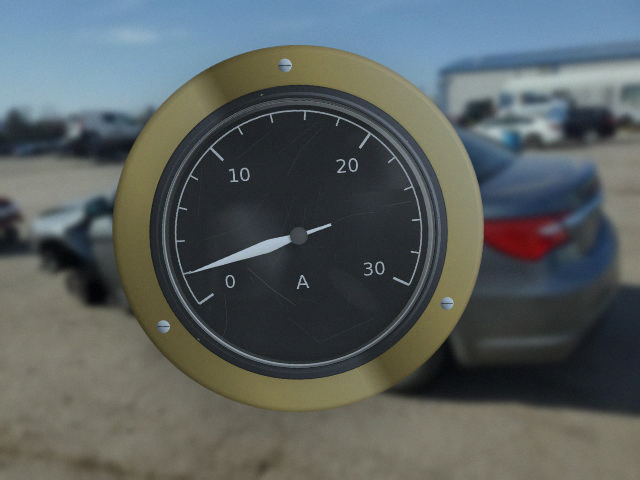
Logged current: {"value": 2, "unit": "A"}
